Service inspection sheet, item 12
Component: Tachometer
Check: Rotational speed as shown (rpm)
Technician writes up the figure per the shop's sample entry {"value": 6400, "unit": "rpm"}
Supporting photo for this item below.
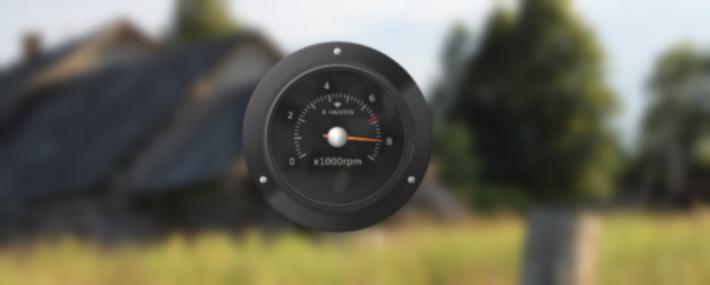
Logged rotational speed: {"value": 8000, "unit": "rpm"}
